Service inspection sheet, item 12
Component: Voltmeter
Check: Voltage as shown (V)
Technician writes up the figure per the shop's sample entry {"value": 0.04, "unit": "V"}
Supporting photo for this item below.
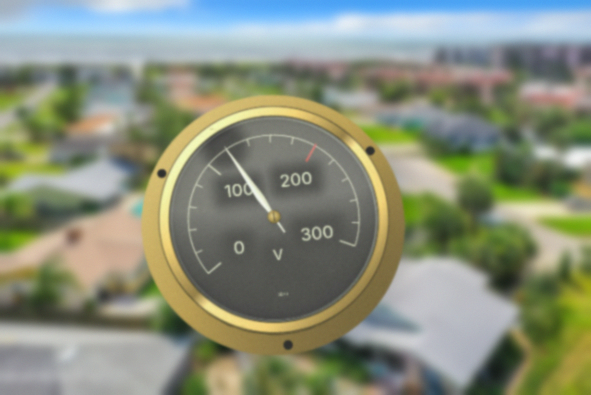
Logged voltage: {"value": 120, "unit": "V"}
